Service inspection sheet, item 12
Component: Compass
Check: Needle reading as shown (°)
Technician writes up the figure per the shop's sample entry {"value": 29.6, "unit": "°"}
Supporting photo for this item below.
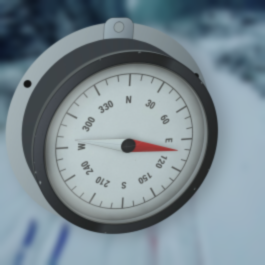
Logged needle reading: {"value": 100, "unit": "°"}
